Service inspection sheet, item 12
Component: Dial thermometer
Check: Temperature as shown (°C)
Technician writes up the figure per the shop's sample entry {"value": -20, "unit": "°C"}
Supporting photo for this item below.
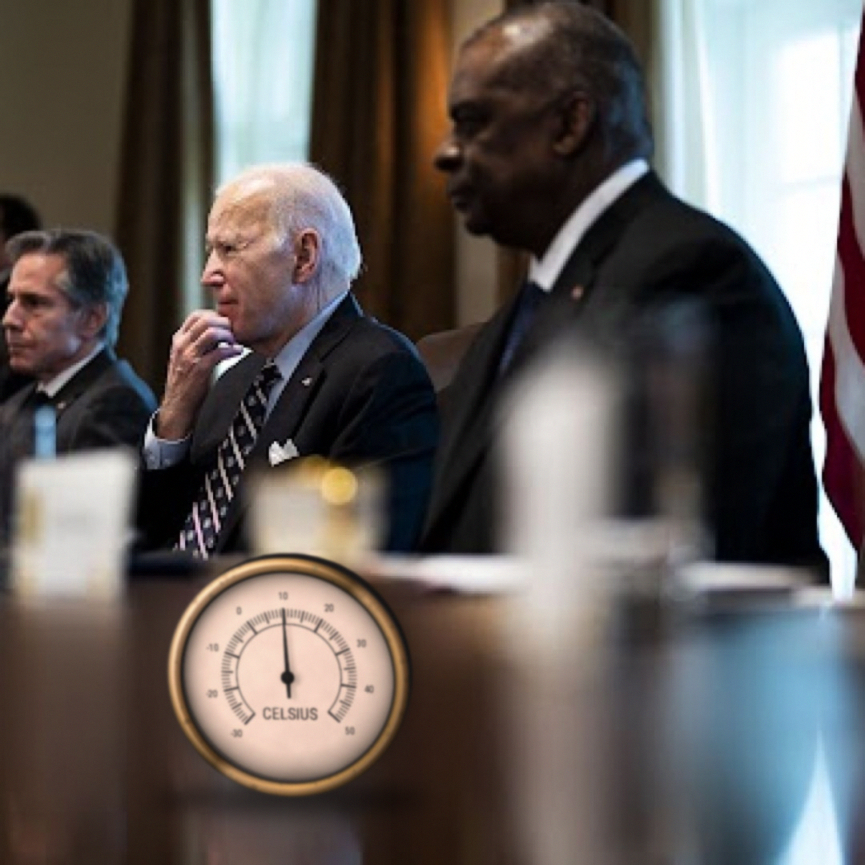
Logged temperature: {"value": 10, "unit": "°C"}
